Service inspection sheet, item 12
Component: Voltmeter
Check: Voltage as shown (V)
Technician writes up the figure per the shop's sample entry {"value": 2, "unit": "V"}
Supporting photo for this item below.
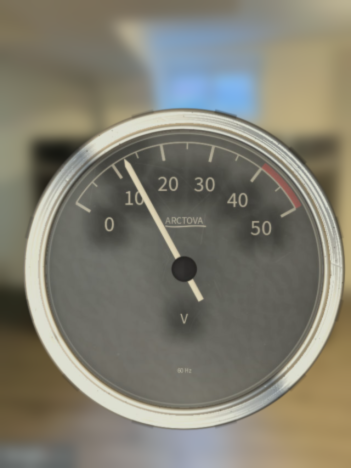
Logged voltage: {"value": 12.5, "unit": "V"}
